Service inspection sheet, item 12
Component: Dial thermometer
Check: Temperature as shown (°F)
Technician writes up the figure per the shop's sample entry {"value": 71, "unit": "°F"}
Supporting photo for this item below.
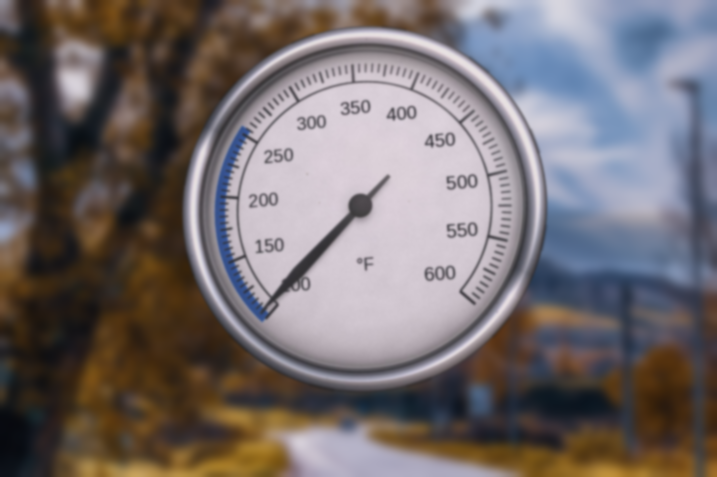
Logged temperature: {"value": 105, "unit": "°F"}
